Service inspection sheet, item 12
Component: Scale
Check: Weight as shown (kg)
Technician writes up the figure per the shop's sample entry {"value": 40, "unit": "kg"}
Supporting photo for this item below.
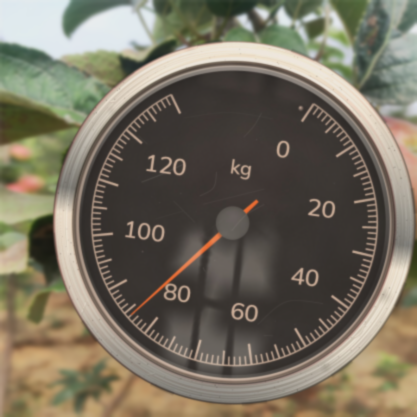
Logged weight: {"value": 84, "unit": "kg"}
